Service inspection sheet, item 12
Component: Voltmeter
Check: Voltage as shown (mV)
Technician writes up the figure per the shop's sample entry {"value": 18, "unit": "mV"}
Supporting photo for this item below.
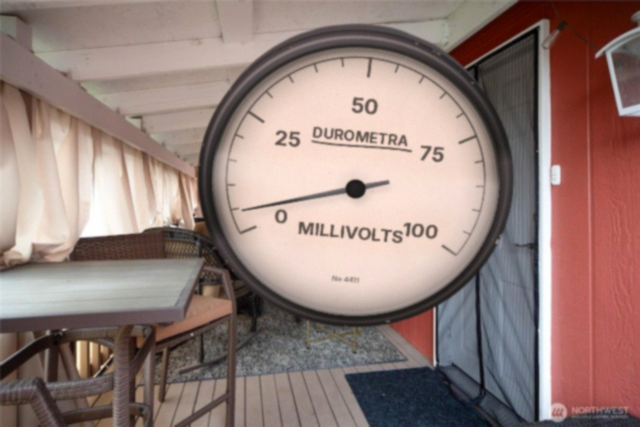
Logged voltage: {"value": 5, "unit": "mV"}
